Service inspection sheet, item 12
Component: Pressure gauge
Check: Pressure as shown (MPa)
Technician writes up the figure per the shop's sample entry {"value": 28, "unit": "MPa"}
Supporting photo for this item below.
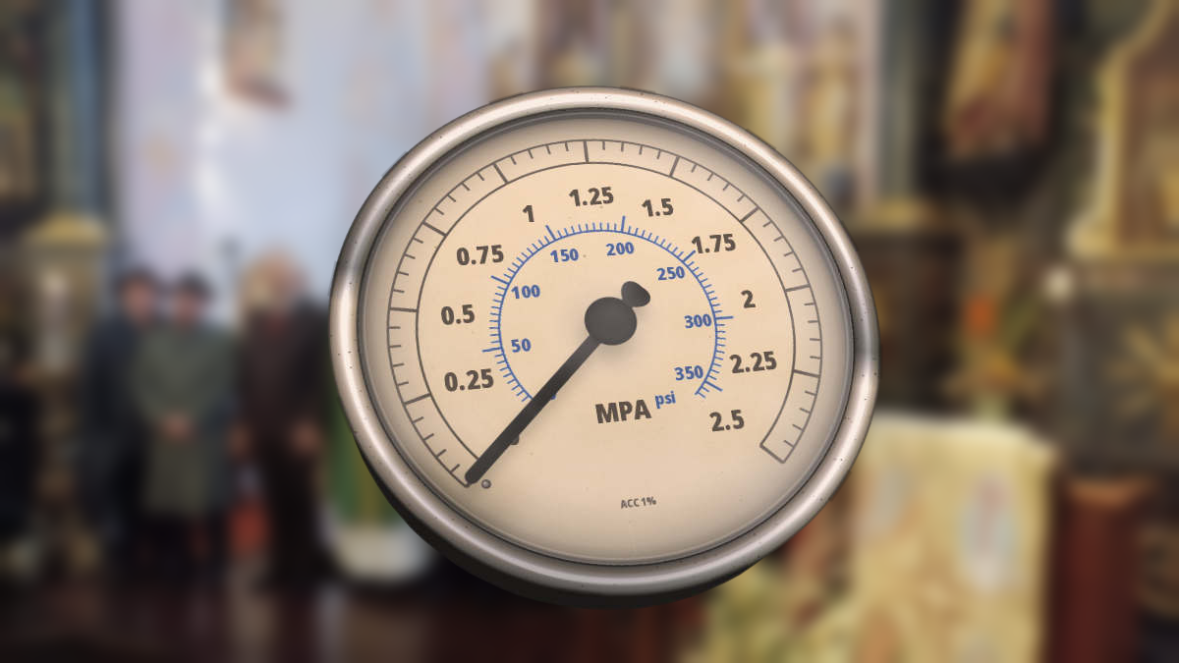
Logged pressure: {"value": 0, "unit": "MPa"}
